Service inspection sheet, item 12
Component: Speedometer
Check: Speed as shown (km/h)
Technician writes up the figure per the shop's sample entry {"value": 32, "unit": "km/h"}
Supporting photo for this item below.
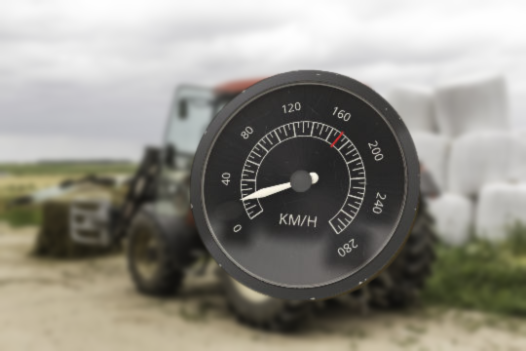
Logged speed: {"value": 20, "unit": "km/h"}
